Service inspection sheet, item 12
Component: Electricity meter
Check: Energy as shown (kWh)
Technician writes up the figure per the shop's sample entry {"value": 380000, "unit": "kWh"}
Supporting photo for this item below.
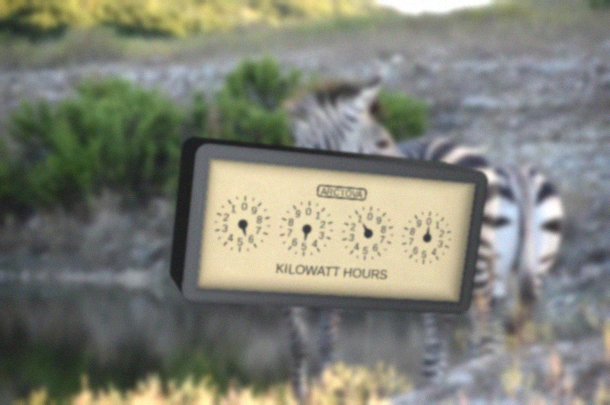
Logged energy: {"value": 5510, "unit": "kWh"}
